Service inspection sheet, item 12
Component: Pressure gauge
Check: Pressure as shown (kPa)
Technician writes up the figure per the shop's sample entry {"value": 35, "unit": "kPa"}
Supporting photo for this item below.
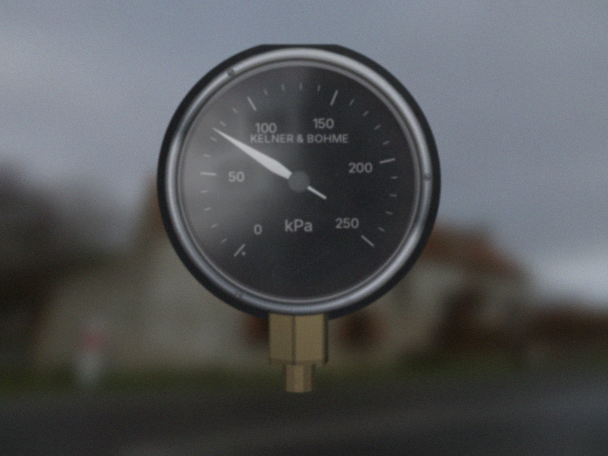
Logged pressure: {"value": 75, "unit": "kPa"}
